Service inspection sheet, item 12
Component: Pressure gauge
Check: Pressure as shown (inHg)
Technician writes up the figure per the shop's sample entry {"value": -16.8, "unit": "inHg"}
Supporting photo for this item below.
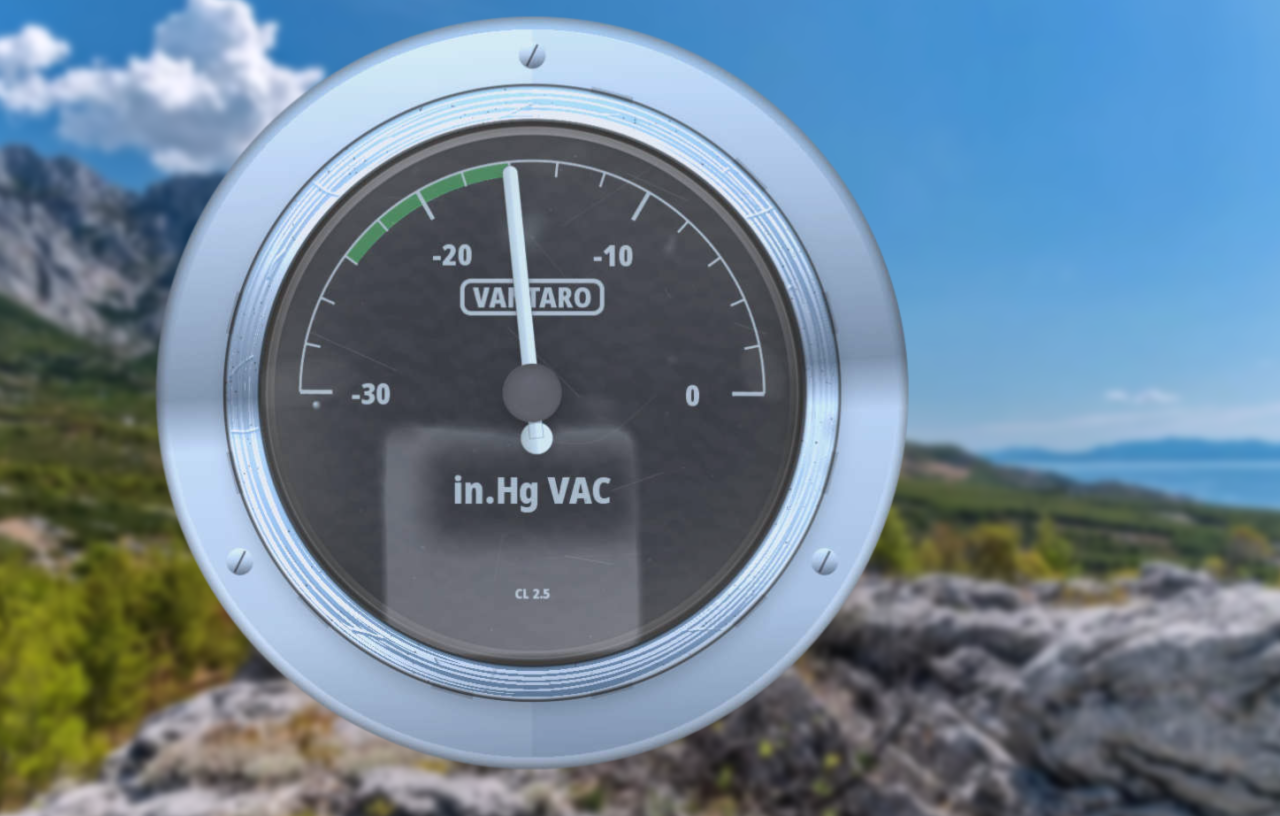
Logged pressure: {"value": -16, "unit": "inHg"}
